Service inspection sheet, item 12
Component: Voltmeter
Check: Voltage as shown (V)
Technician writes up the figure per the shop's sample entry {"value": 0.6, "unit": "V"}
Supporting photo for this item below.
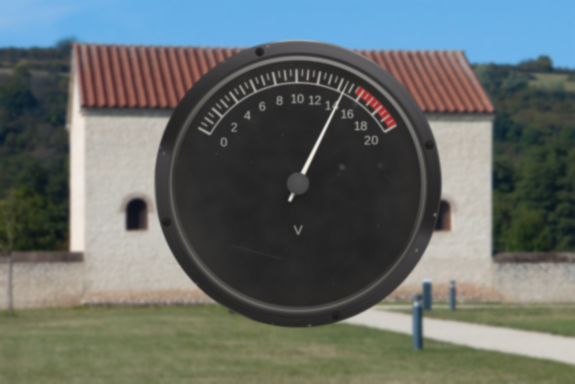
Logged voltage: {"value": 14.5, "unit": "V"}
